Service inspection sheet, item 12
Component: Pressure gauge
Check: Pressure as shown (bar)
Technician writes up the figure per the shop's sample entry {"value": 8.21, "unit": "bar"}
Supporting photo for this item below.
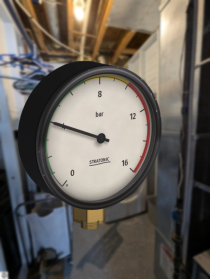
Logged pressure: {"value": 4, "unit": "bar"}
